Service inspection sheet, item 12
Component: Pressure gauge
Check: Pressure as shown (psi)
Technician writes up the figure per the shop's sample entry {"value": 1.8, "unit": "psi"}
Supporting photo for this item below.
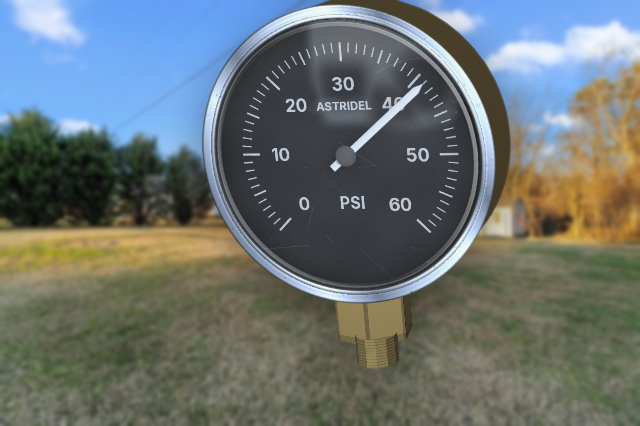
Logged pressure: {"value": 41, "unit": "psi"}
